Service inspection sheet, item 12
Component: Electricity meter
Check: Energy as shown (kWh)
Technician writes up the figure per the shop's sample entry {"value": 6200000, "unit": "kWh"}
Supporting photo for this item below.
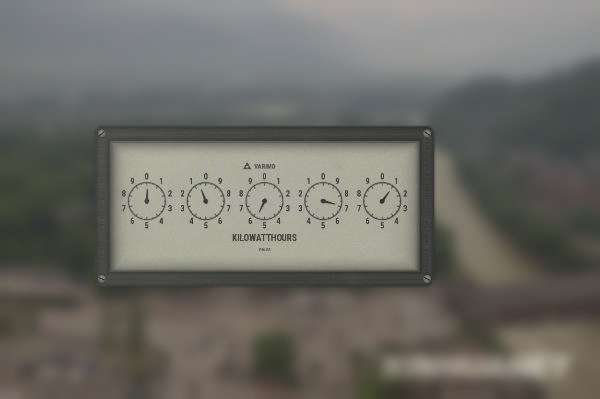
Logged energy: {"value": 571, "unit": "kWh"}
